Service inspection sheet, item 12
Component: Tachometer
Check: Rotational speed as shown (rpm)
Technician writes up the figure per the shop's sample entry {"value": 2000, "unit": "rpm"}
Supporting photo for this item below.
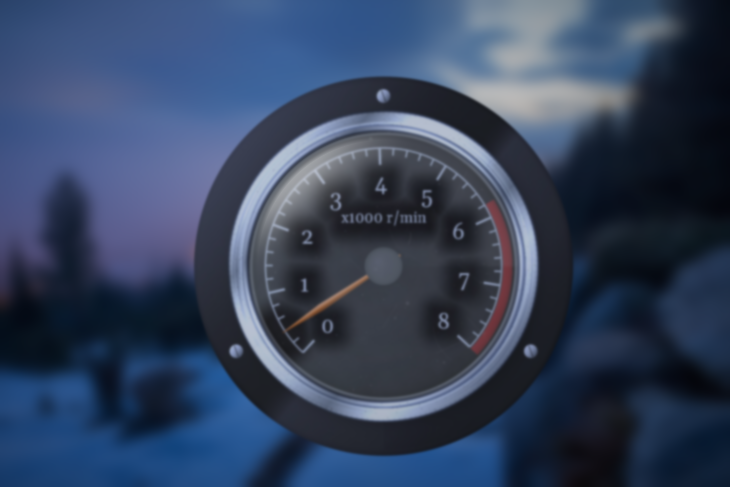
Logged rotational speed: {"value": 400, "unit": "rpm"}
